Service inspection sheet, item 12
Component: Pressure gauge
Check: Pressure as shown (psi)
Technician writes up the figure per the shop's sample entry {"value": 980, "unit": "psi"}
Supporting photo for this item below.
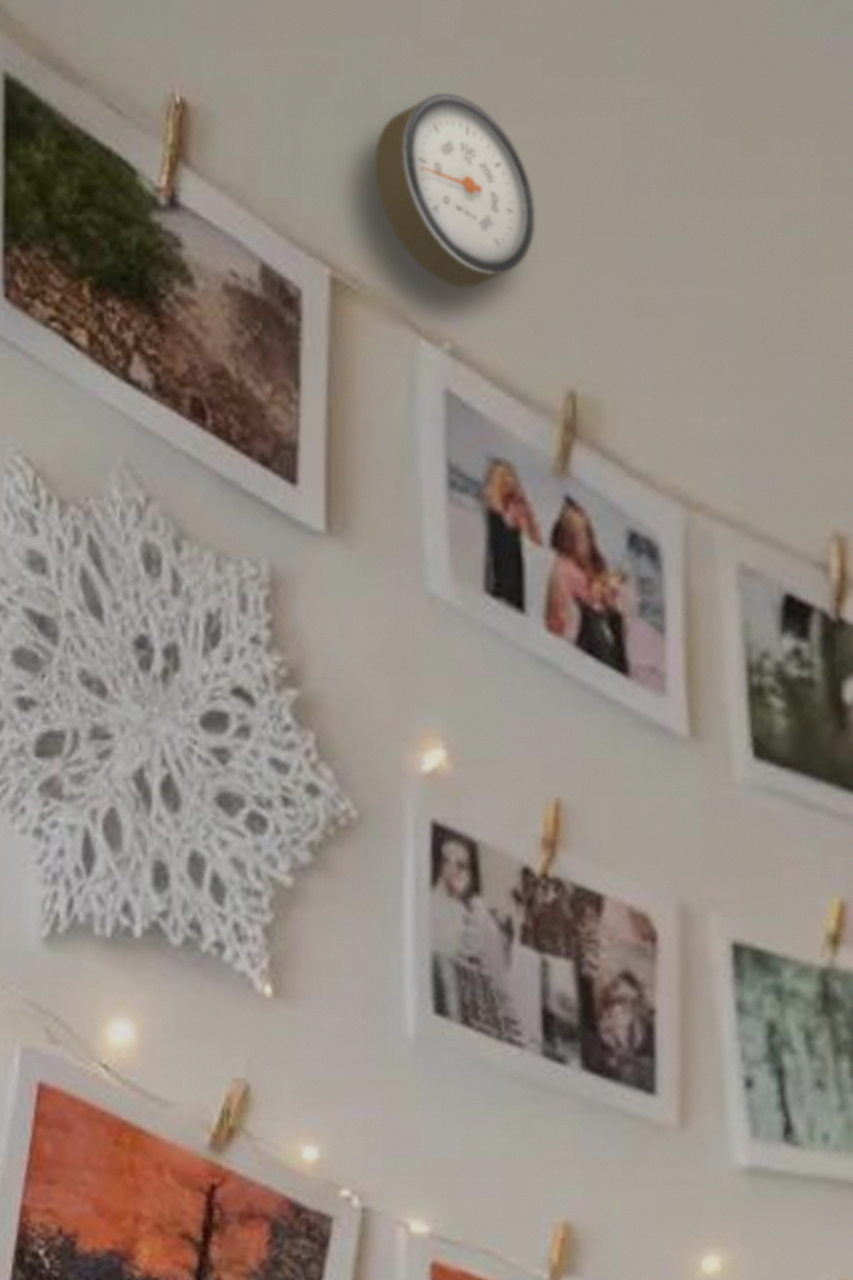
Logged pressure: {"value": 40, "unit": "psi"}
